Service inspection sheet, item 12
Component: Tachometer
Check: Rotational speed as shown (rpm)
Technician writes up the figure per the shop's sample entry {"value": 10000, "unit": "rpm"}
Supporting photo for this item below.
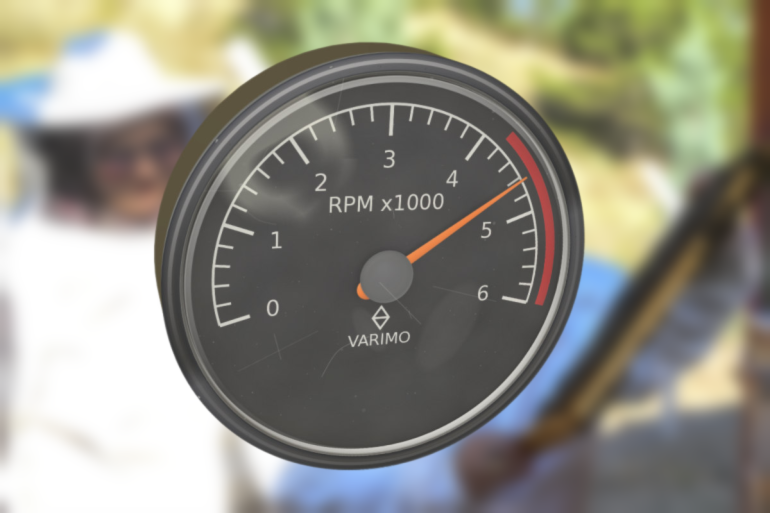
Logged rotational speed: {"value": 4600, "unit": "rpm"}
